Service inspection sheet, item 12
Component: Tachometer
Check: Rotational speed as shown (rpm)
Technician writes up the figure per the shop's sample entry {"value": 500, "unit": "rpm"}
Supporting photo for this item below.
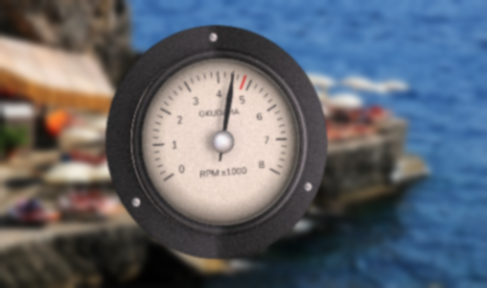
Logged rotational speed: {"value": 4400, "unit": "rpm"}
